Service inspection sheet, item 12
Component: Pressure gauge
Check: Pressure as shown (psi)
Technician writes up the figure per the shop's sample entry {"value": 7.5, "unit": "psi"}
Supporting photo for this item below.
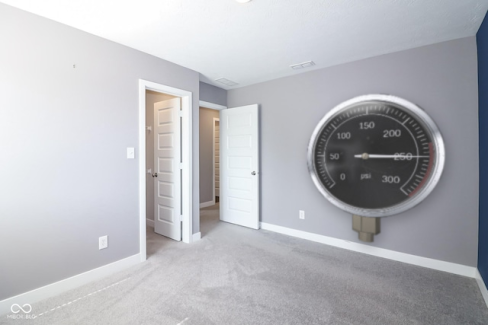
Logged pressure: {"value": 250, "unit": "psi"}
